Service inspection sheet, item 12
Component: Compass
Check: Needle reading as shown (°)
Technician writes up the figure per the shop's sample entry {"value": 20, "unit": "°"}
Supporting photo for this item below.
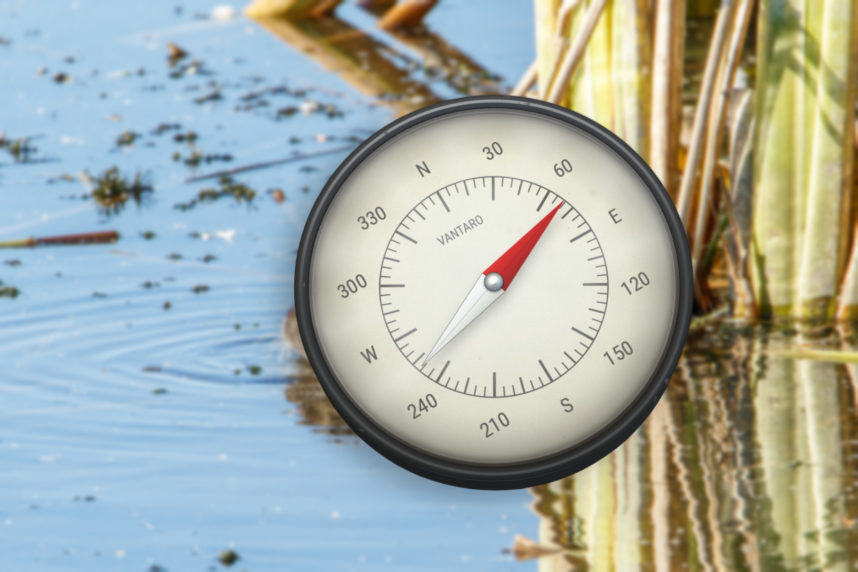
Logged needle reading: {"value": 70, "unit": "°"}
